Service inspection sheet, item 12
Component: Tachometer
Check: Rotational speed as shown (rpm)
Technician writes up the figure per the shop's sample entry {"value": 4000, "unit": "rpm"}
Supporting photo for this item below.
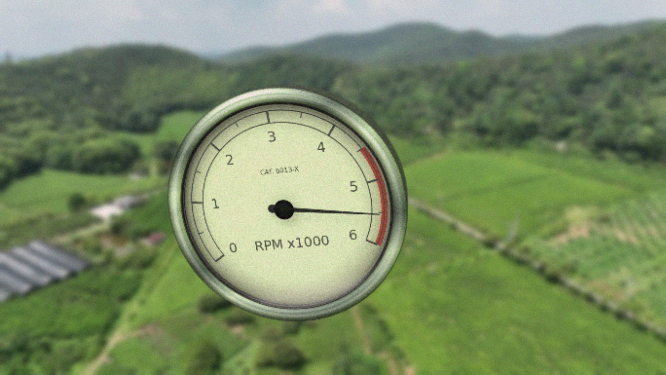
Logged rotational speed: {"value": 5500, "unit": "rpm"}
